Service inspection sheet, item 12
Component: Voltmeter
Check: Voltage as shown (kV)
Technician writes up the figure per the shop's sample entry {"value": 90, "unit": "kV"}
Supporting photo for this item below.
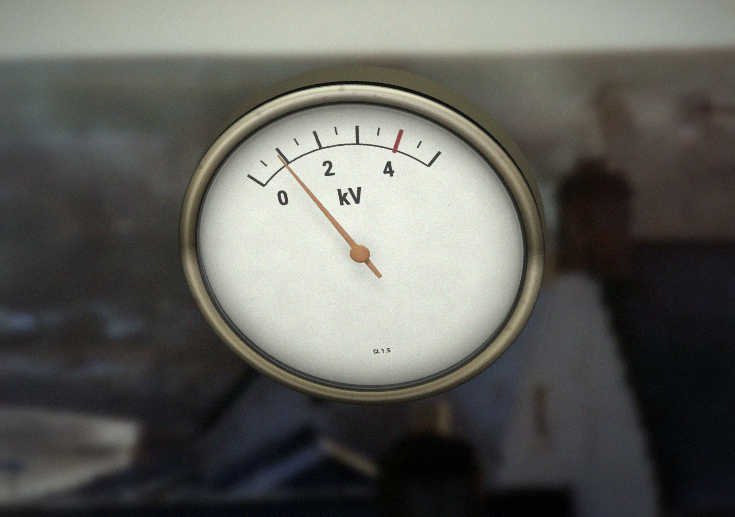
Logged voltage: {"value": 1, "unit": "kV"}
